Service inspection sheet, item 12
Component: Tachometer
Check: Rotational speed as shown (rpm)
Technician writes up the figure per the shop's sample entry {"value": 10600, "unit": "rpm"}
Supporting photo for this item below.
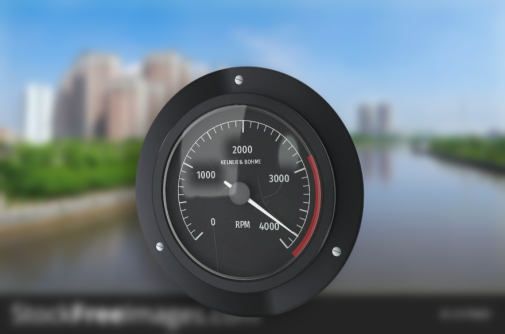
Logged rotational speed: {"value": 3800, "unit": "rpm"}
